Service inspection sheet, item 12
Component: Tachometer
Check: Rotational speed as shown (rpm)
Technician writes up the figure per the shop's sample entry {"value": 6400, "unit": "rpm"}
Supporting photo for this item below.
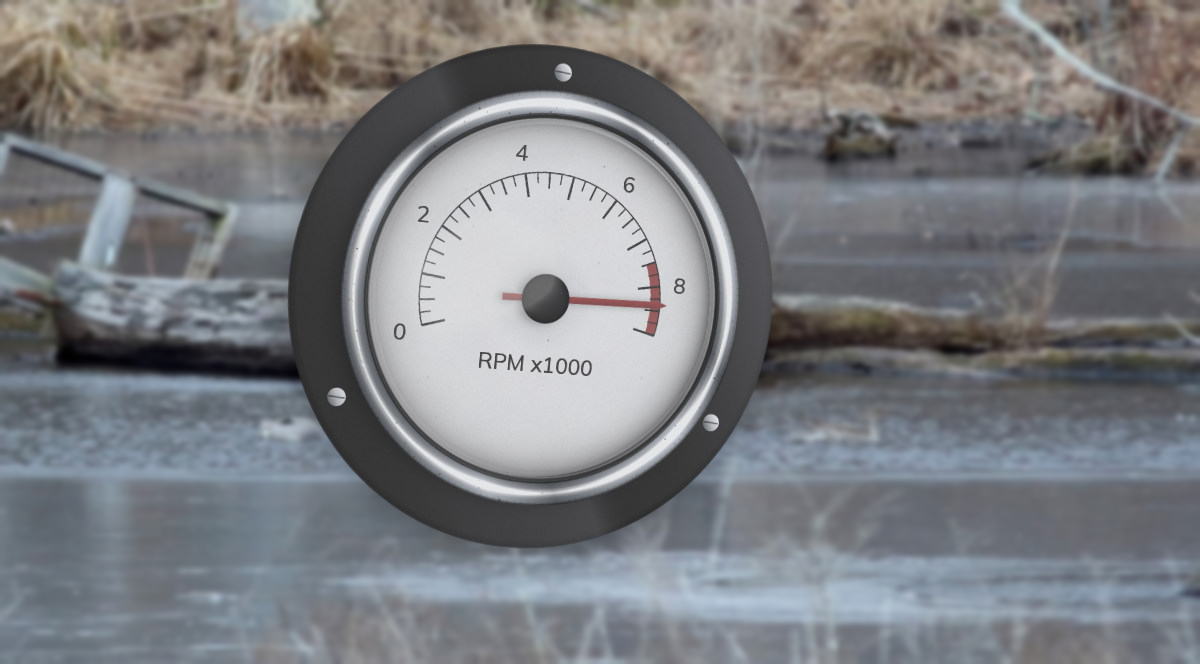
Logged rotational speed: {"value": 8375, "unit": "rpm"}
